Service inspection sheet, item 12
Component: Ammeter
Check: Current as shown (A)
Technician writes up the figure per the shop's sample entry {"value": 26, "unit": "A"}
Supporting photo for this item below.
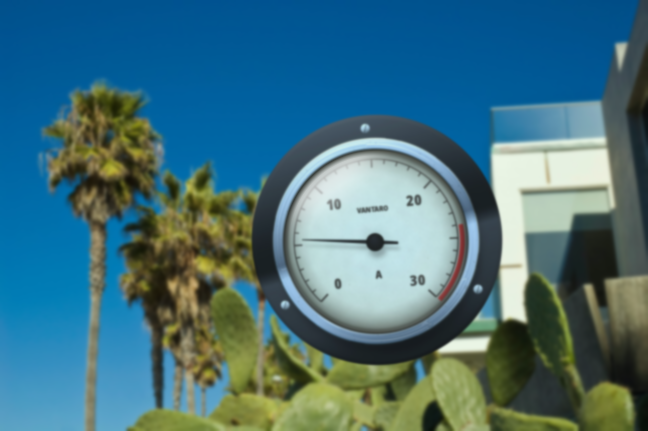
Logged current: {"value": 5.5, "unit": "A"}
